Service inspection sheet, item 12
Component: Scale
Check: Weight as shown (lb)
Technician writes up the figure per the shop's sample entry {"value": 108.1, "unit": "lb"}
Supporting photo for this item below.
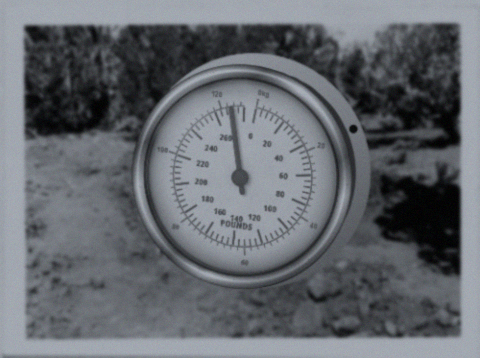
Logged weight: {"value": 272, "unit": "lb"}
